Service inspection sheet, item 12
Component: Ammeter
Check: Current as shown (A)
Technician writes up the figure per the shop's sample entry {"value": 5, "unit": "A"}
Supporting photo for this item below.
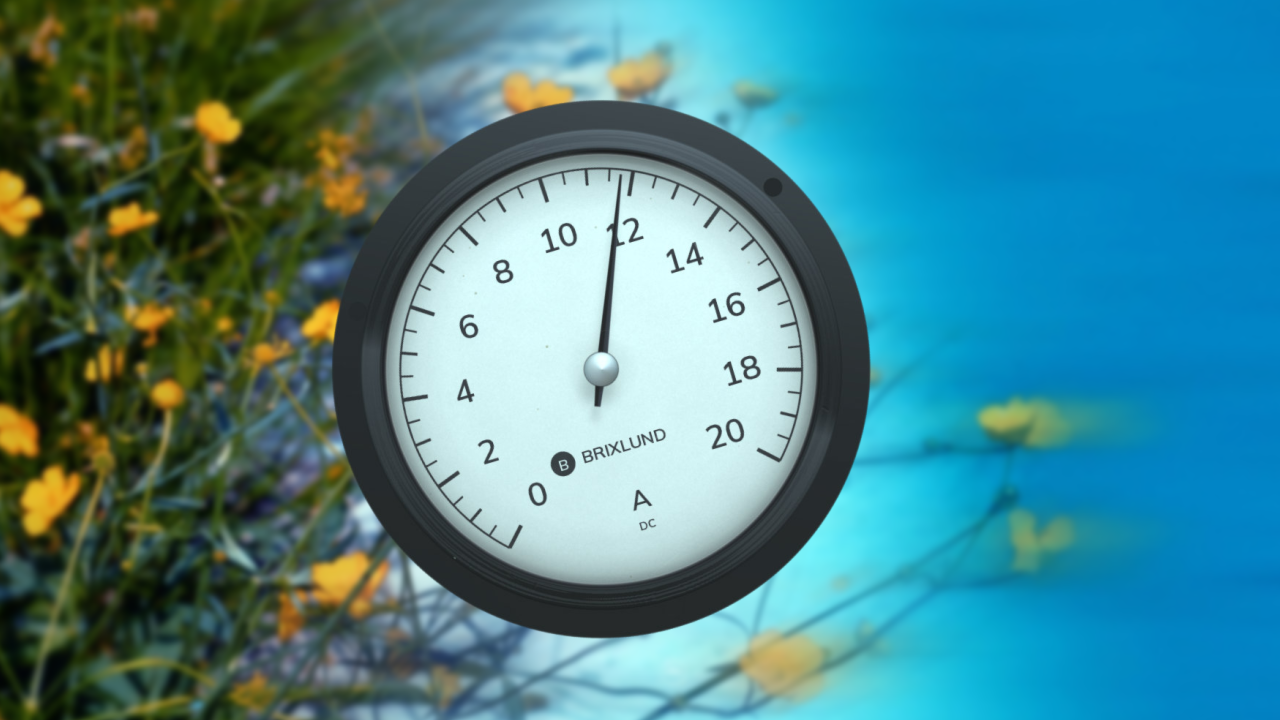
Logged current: {"value": 11.75, "unit": "A"}
